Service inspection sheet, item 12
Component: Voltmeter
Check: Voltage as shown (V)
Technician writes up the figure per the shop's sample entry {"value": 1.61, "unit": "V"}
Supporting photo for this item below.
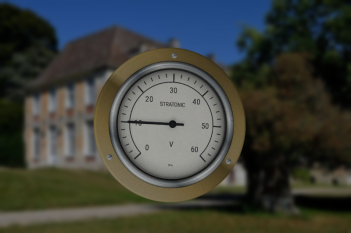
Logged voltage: {"value": 10, "unit": "V"}
